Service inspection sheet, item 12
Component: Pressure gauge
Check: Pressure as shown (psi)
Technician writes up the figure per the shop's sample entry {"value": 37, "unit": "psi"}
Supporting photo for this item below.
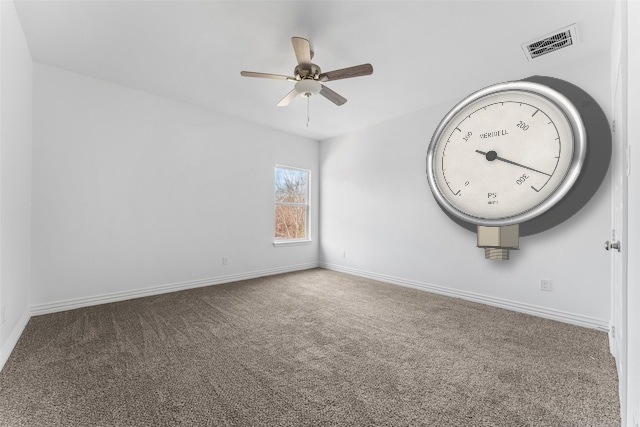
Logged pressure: {"value": 280, "unit": "psi"}
